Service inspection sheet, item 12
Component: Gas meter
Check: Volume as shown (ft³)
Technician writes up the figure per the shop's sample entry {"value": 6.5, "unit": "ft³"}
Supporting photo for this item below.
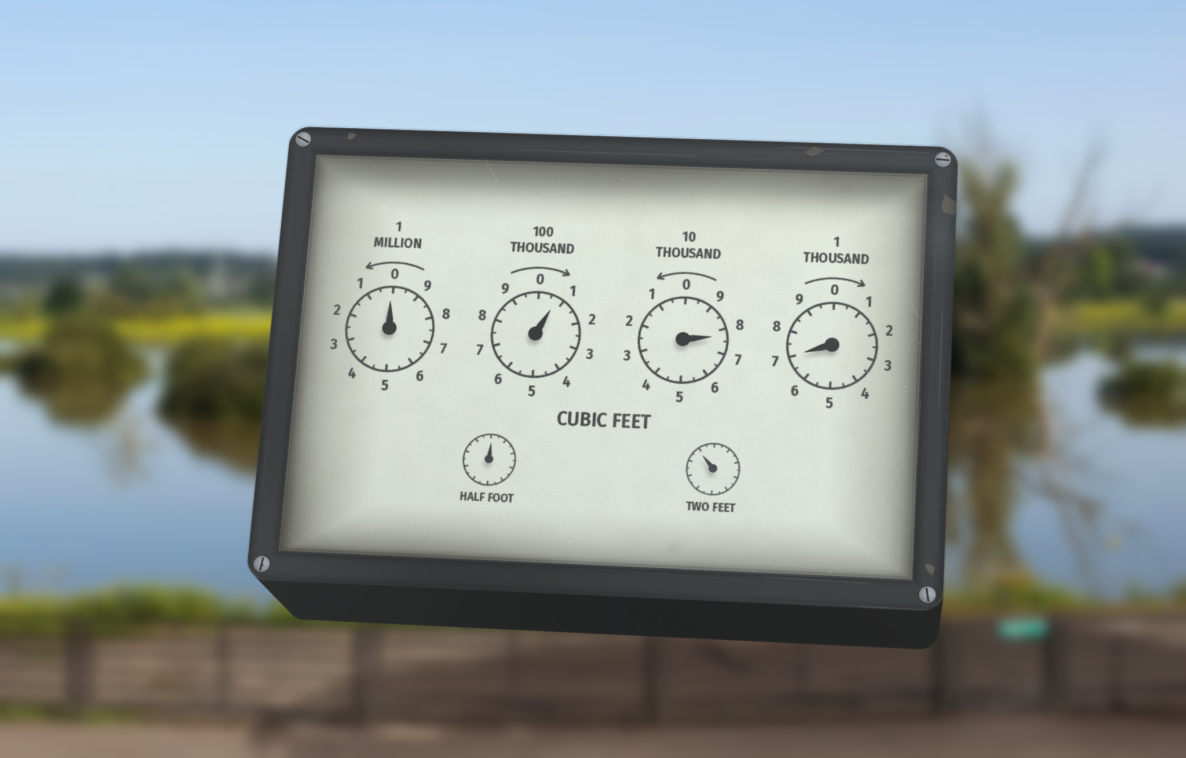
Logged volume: {"value": 7700, "unit": "ft³"}
